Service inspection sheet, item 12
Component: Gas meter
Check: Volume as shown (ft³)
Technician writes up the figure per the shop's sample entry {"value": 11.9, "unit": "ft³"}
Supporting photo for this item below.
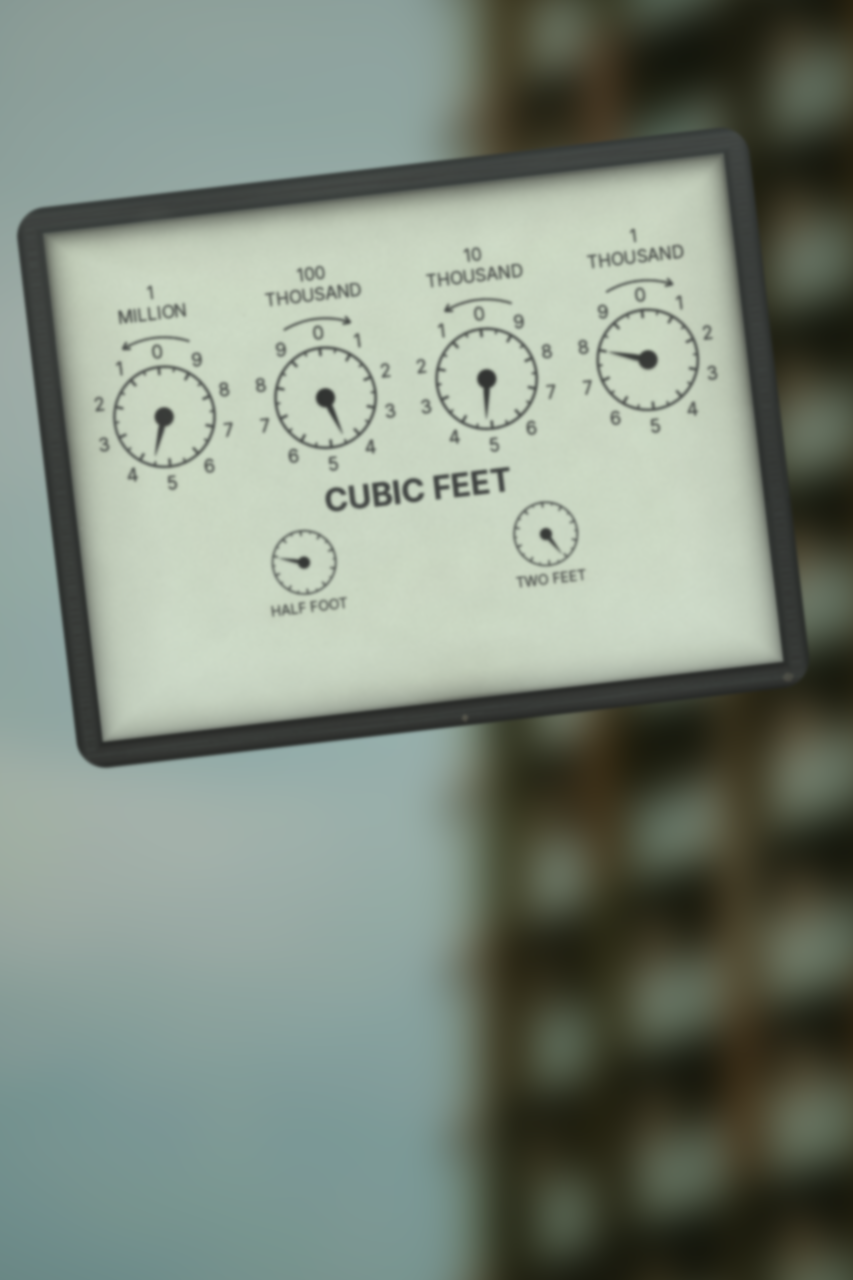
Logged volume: {"value": 444800, "unit": "ft³"}
